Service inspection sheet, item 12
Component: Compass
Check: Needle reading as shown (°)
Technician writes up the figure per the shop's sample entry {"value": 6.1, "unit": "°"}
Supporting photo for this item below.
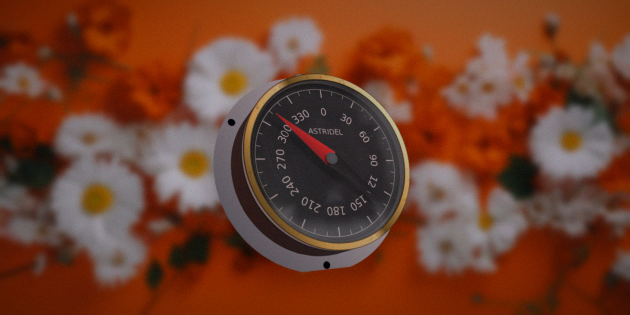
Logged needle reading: {"value": 310, "unit": "°"}
